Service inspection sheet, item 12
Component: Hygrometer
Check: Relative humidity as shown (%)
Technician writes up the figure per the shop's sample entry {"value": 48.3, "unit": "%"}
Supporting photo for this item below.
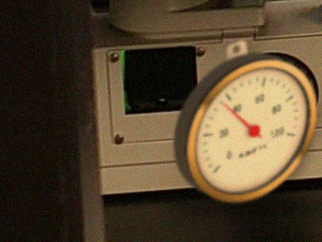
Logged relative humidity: {"value": 36, "unit": "%"}
